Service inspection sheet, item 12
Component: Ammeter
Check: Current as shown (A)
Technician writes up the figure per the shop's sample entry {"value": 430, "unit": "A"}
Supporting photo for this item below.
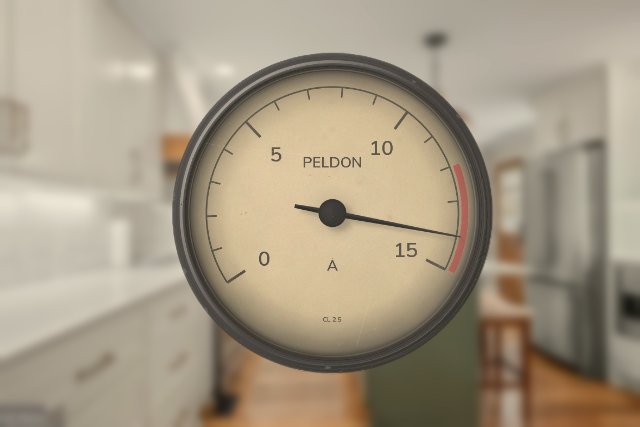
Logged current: {"value": 14, "unit": "A"}
